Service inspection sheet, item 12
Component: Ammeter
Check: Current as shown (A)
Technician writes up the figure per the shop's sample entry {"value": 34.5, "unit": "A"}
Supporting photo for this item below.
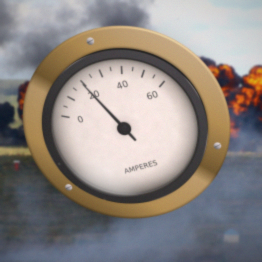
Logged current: {"value": 20, "unit": "A"}
